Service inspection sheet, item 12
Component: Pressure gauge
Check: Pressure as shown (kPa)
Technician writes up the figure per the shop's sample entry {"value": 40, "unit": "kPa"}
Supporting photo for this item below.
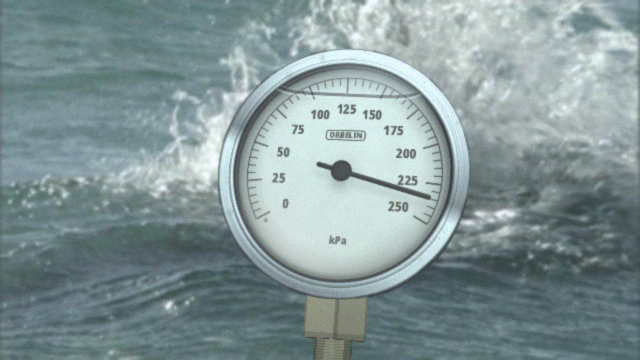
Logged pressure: {"value": 235, "unit": "kPa"}
